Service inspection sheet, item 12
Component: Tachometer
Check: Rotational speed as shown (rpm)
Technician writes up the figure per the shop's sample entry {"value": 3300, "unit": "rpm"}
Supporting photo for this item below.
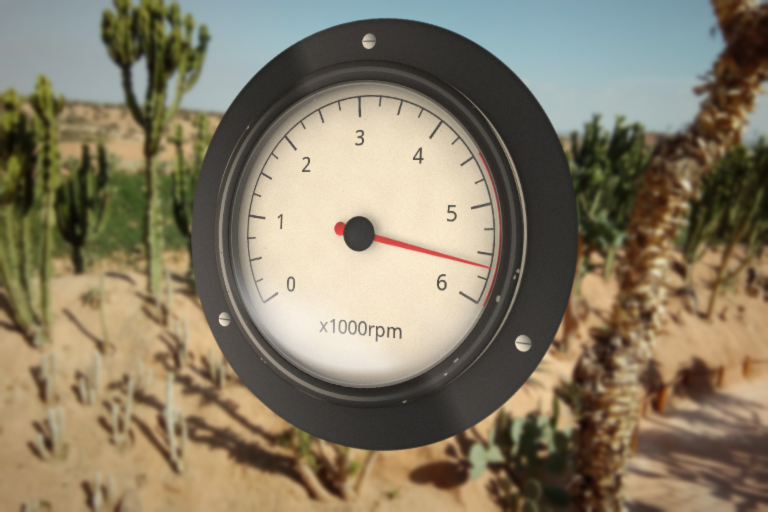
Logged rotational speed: {"value": 5625, "unit": "rpm"}
